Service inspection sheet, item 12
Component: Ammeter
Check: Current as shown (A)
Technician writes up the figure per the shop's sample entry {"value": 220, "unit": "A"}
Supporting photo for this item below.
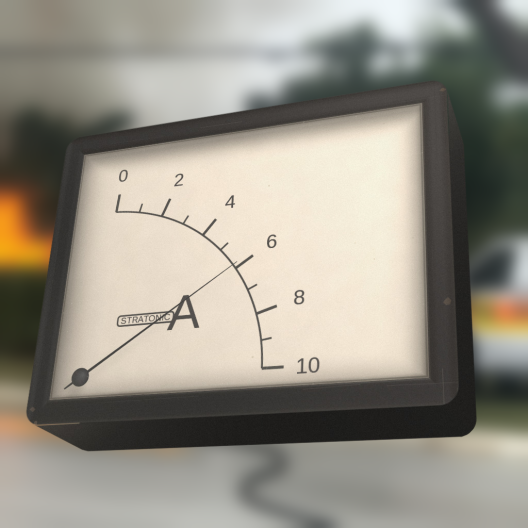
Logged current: {"value": 6, "unit": "A"}
